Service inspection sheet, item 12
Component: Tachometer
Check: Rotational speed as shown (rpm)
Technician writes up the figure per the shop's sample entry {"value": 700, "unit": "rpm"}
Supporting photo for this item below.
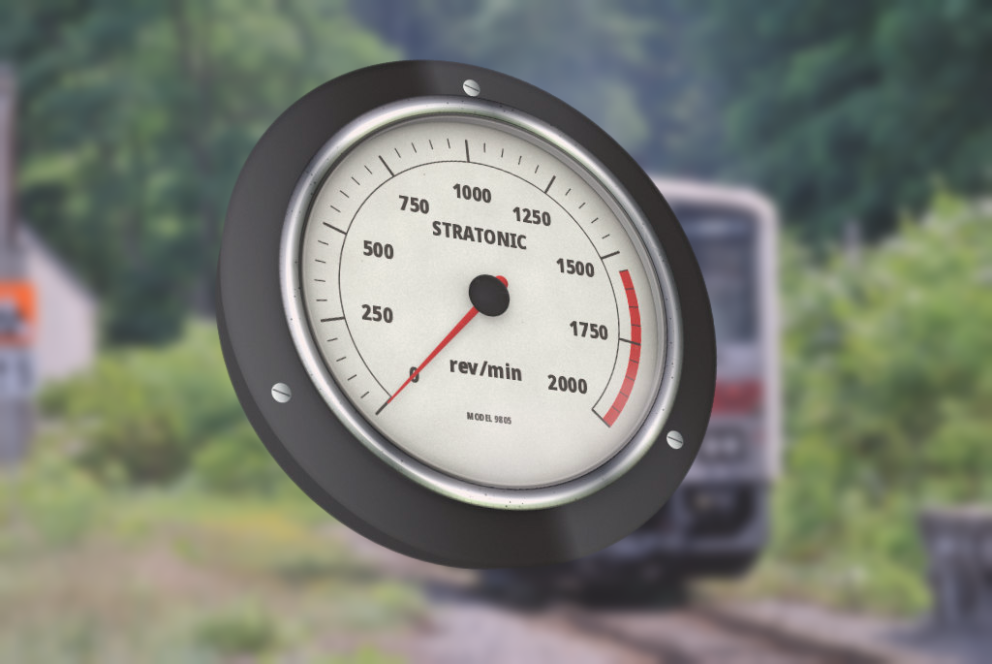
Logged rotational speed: {"value": 0, "unit": "rpm"}
